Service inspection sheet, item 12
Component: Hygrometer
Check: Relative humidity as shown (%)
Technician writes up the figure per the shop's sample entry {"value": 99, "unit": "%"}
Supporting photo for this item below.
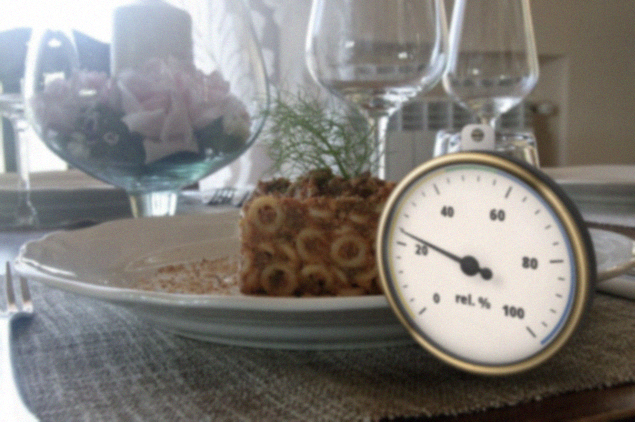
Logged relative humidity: {"value": 24, "unit": "%"}
